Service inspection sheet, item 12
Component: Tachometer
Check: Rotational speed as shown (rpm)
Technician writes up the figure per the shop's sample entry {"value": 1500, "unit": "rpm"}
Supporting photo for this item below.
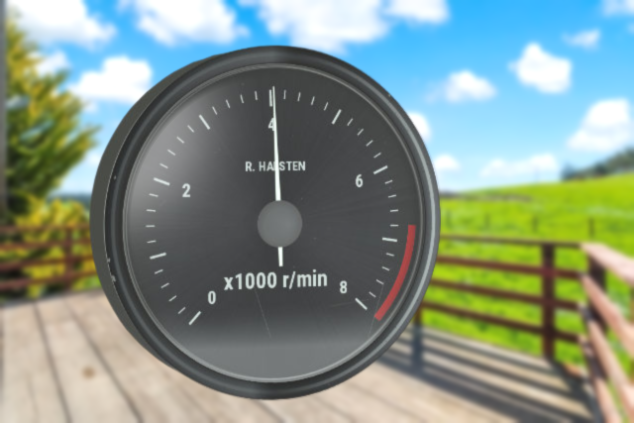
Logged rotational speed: {"value": 4000, "unit": "rpm"}
